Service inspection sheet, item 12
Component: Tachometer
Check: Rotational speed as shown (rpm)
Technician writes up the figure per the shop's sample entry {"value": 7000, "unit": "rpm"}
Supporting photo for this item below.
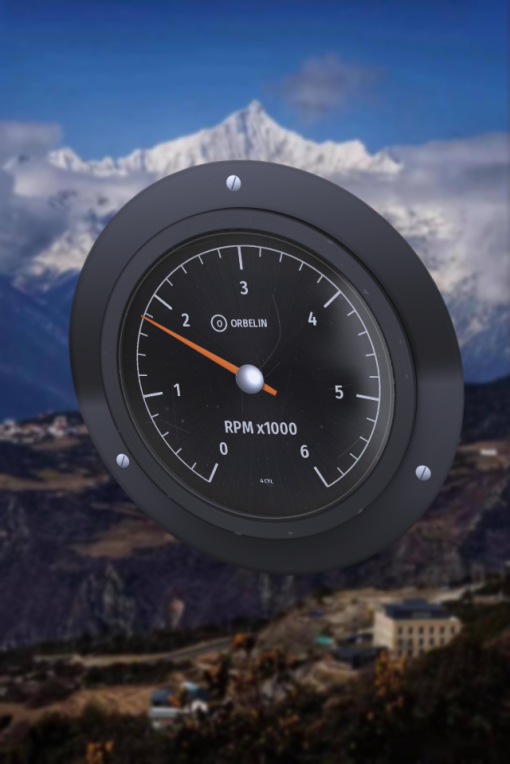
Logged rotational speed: {"value": 1800, "unit": "rpm"}
